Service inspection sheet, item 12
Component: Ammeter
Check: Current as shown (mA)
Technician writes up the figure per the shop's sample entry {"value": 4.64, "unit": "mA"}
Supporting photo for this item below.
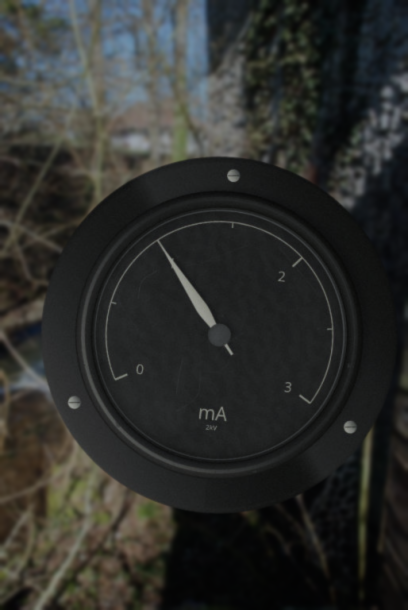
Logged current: {"value": 1, "unit": "mA"}
